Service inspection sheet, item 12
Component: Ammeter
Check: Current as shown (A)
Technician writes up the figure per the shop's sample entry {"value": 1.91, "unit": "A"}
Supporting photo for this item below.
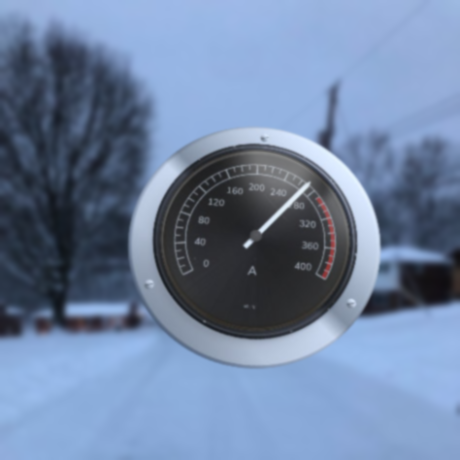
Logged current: {"value": 270, "unit": "A"}
